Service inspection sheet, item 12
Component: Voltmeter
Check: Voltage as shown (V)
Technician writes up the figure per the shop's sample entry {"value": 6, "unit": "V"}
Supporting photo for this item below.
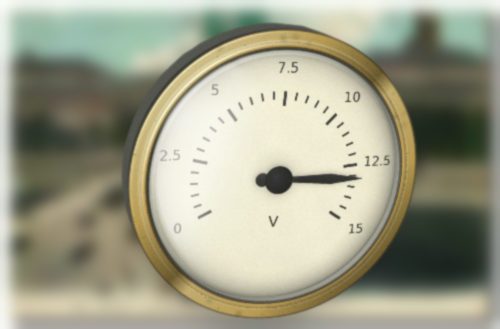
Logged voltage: {"value": 13, "unit": "V"}
